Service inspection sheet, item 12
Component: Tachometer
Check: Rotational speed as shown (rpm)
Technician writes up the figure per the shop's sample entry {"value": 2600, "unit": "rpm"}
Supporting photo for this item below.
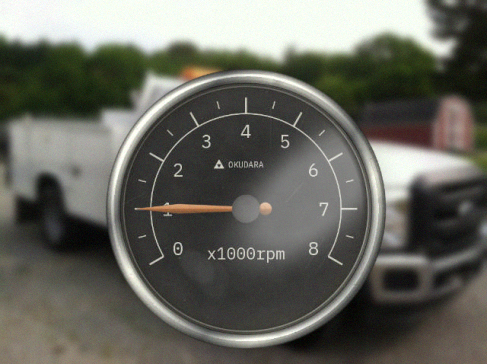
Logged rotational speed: {"value": 1000, "unit": "rpm"}
